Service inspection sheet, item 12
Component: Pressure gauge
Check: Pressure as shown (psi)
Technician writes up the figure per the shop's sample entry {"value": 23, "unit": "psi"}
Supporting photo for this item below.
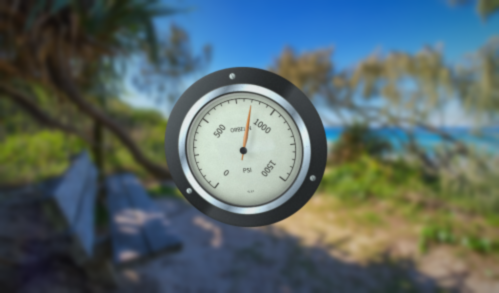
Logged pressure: {"value": 850, "unit": "psi"}
